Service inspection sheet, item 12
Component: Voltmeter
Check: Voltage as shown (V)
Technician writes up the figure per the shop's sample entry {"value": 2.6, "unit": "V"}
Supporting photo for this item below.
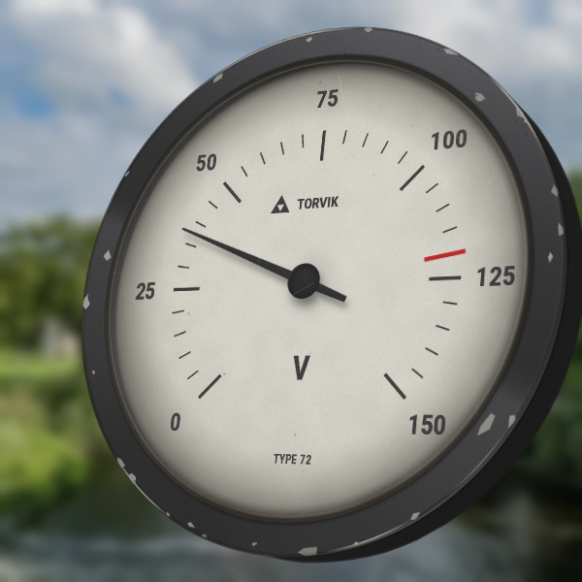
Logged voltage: {"value": 37.5, "unit": "V"}
